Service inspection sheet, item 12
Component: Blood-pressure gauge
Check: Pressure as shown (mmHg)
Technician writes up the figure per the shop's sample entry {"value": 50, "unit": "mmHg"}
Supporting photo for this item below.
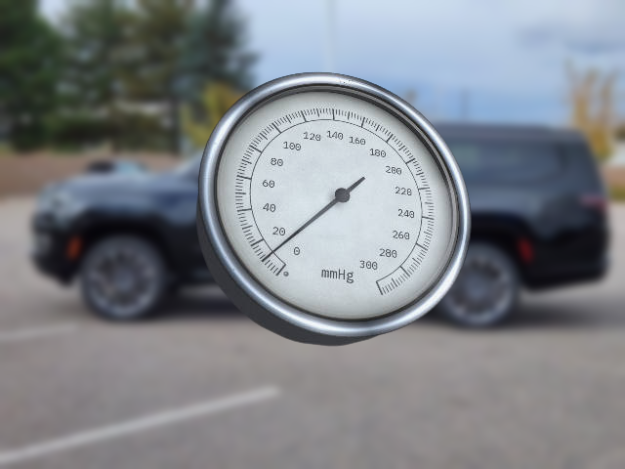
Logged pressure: {"value": 10, "unit": "mmHg"}
